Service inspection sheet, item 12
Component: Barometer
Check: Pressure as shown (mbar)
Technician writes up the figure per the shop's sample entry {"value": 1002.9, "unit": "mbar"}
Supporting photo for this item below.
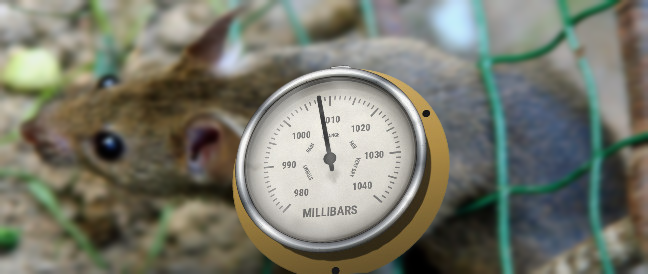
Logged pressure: {"value": 1008, "unit": "mbar"}
